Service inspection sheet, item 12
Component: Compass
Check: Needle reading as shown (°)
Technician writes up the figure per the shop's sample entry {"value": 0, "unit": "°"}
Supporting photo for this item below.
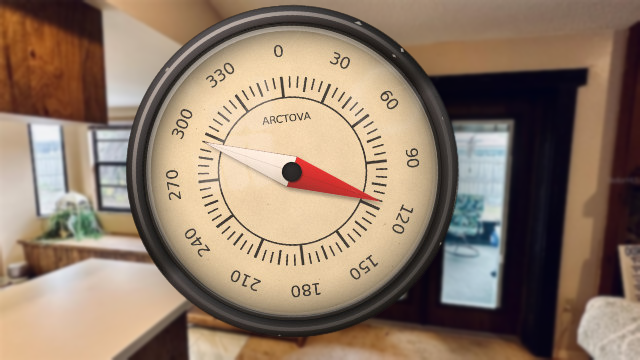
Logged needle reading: {"value": 115, "unit": "°"}
